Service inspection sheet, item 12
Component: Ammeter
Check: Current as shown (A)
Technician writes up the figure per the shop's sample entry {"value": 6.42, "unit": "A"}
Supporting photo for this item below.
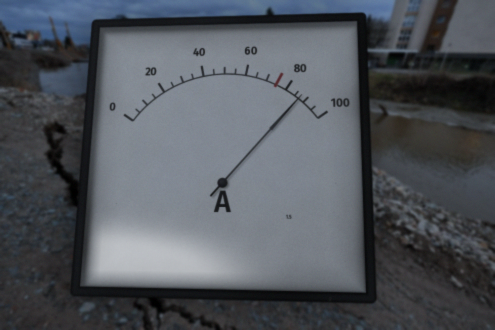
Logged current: {"value": 87.5, "unit": "A"}
